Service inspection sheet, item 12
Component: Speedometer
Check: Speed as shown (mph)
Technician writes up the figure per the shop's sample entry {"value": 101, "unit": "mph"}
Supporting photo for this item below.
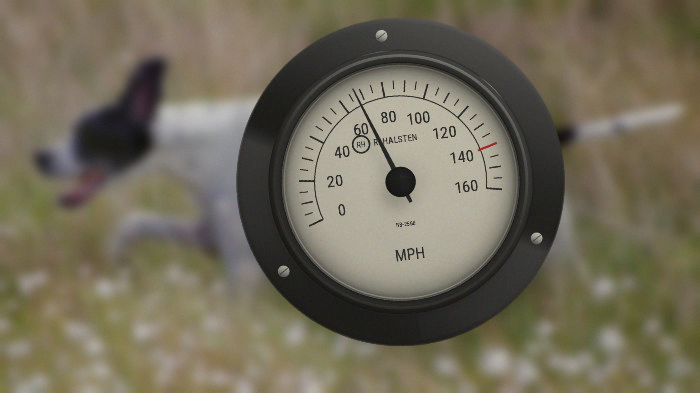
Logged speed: {"value": 67.5, "unit": "mph"}
